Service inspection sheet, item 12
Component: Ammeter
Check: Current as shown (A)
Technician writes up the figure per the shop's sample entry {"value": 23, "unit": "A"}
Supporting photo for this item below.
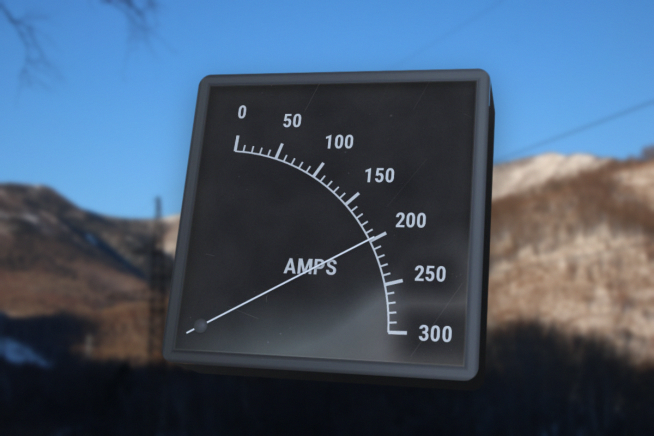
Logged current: {"value": 200, "unit": "A"}
